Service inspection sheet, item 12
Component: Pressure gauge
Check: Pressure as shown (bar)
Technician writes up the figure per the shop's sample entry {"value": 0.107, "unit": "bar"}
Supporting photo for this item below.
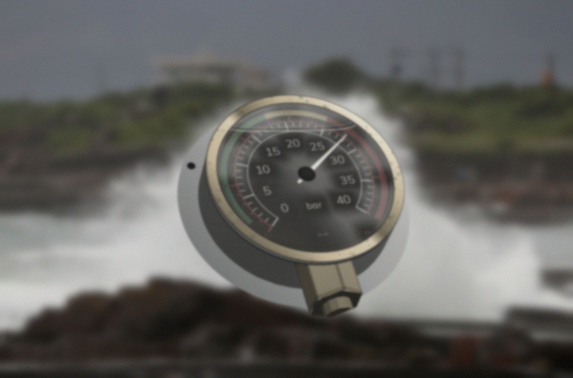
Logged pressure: {"value": 28, "unit": "bar"}
